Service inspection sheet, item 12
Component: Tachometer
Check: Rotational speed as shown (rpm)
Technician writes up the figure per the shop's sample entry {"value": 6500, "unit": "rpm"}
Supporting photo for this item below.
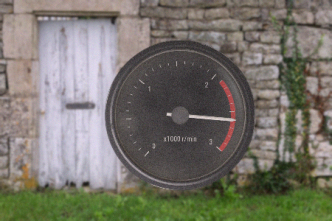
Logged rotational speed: {"value": 2600, "unit": "rpm"}
